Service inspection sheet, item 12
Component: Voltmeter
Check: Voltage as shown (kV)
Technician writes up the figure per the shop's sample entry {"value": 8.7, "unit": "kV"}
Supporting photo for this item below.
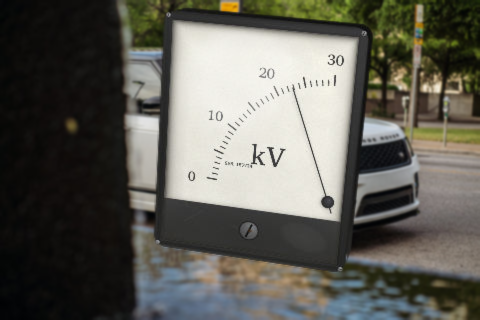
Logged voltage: {"value": 23, "unit": "kV"}
